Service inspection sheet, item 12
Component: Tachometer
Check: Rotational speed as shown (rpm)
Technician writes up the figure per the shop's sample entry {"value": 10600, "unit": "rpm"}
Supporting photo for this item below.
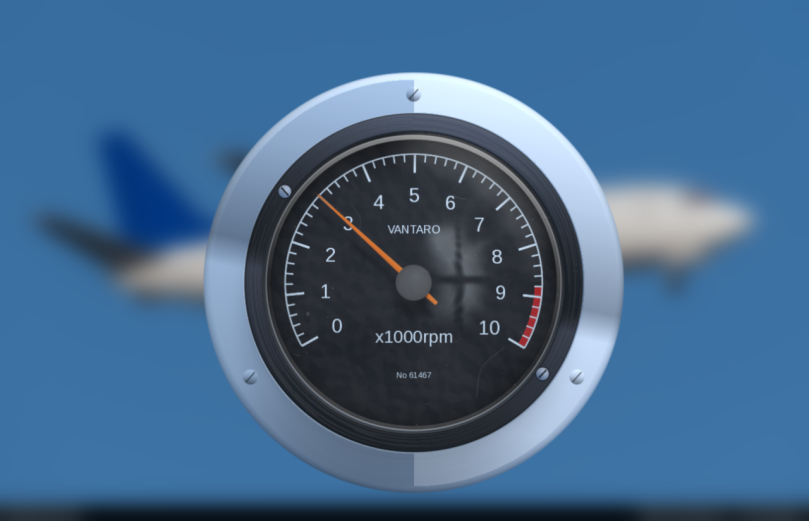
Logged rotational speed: {"value": 3000, "unit": "rpm"}
